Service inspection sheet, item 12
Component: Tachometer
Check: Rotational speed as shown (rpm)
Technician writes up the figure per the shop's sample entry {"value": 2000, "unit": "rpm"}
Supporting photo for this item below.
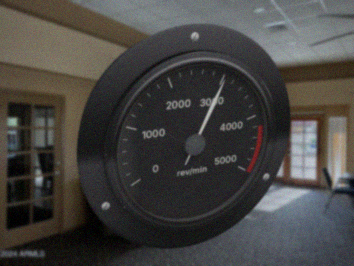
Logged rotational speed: {"value": 3000, "unit": "rpm"}
